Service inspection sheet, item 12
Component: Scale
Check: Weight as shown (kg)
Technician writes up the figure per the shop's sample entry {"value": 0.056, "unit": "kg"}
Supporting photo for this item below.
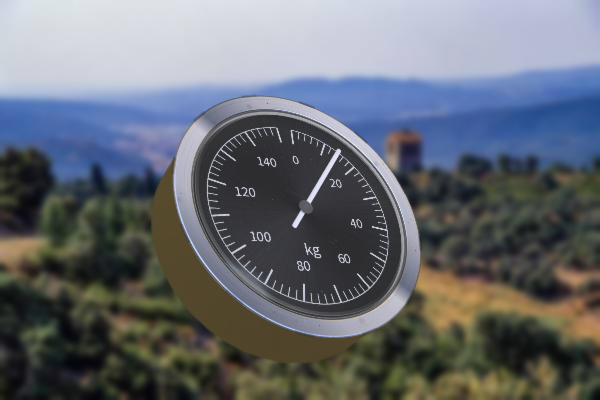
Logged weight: {"value": 14, "unit": "kg"}
